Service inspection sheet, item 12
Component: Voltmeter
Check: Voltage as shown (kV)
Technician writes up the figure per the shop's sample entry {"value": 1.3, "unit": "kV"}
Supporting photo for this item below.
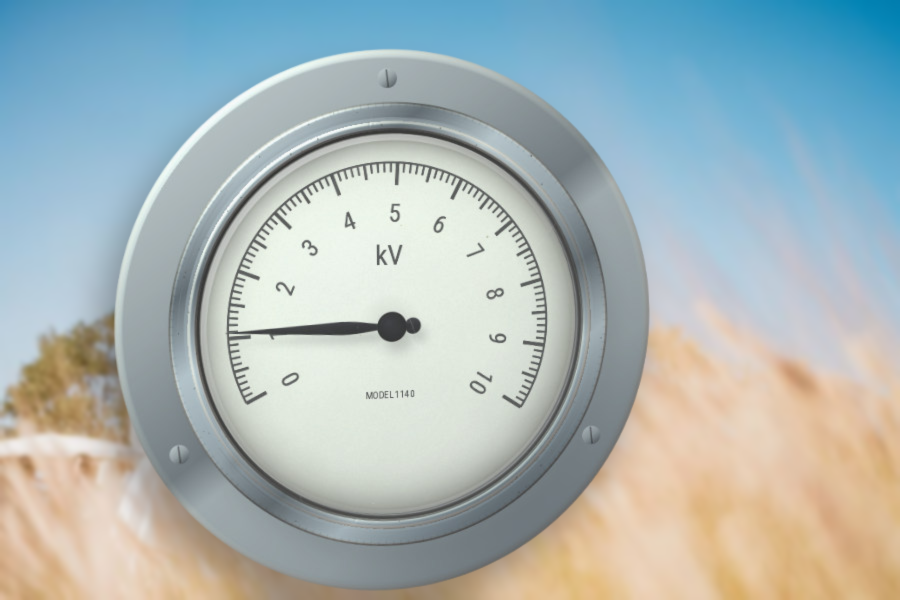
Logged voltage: {"value": 1.1, "unit": "kV"}
